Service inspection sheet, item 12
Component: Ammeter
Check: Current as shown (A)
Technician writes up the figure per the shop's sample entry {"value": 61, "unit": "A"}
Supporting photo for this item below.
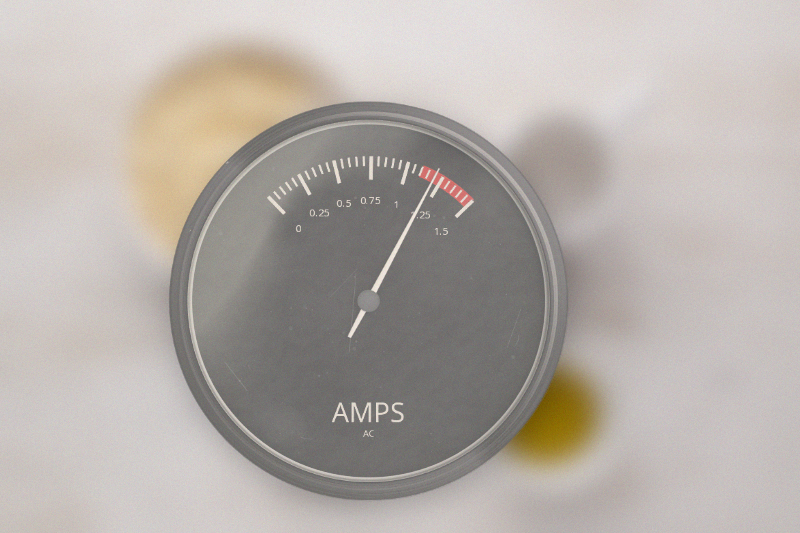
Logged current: {"value": 1.2, "unit": "A"}
